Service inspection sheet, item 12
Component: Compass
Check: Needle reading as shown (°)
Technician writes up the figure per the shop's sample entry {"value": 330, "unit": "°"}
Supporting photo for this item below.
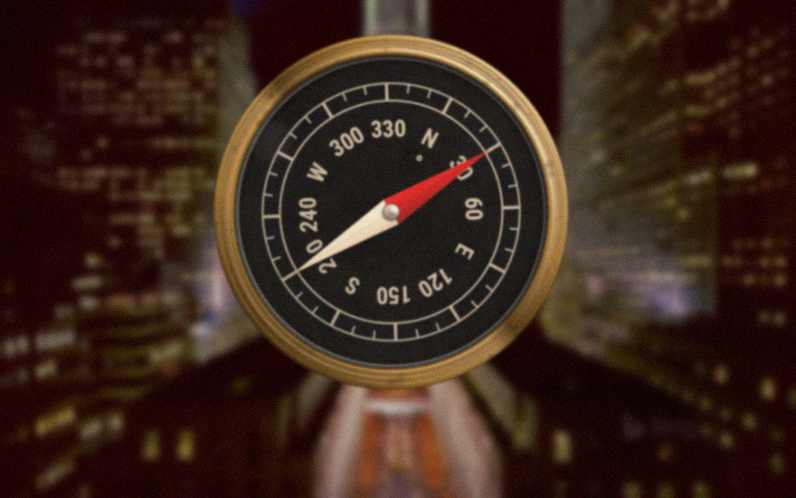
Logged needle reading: {"value": 30, "unit": "°"}
